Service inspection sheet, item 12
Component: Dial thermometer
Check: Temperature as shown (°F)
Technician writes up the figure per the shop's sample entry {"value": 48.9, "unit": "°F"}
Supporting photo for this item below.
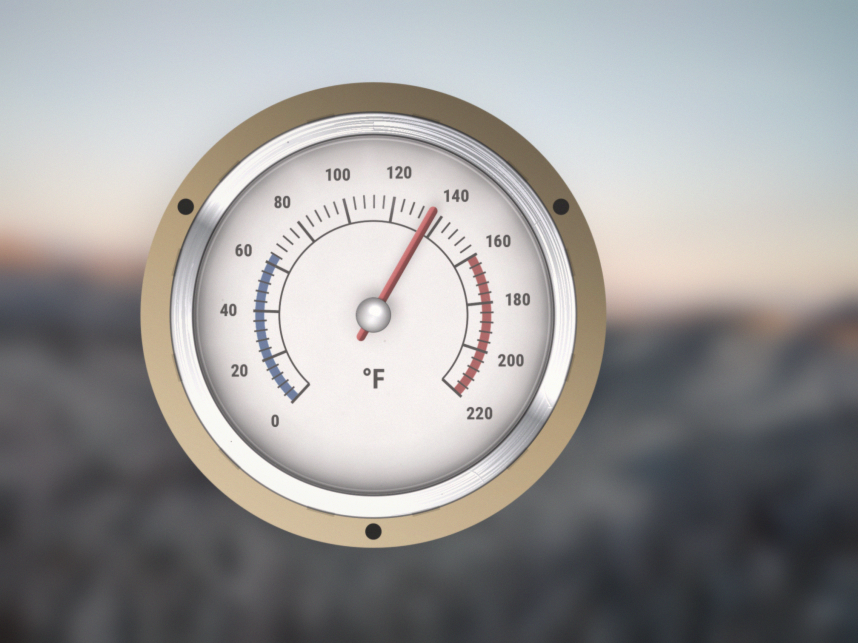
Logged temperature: {"value": 136, "unit": "°F"}
